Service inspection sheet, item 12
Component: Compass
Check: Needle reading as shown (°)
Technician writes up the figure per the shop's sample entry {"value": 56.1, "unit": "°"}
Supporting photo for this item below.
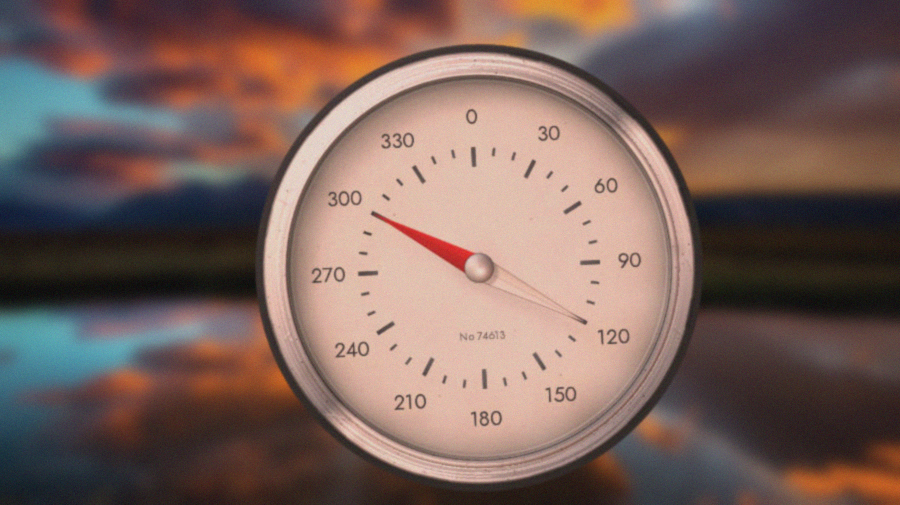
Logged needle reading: {"value": 300, "unit": "°"}
